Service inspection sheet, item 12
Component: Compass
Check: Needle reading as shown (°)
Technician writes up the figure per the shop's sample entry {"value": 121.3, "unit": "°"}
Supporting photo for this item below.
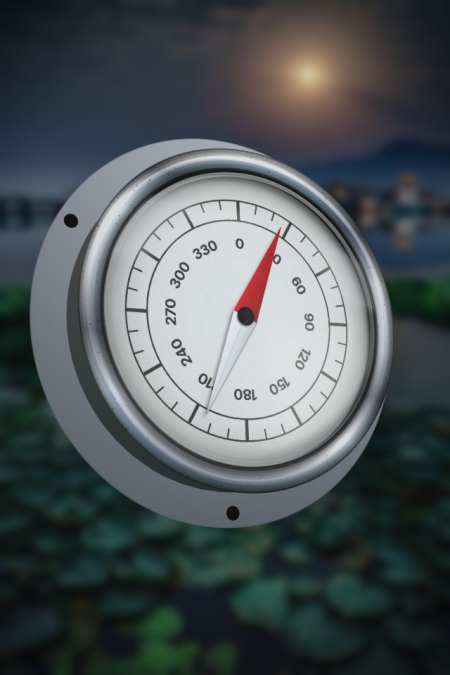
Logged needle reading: {"value": 25, "unit": "°"}
